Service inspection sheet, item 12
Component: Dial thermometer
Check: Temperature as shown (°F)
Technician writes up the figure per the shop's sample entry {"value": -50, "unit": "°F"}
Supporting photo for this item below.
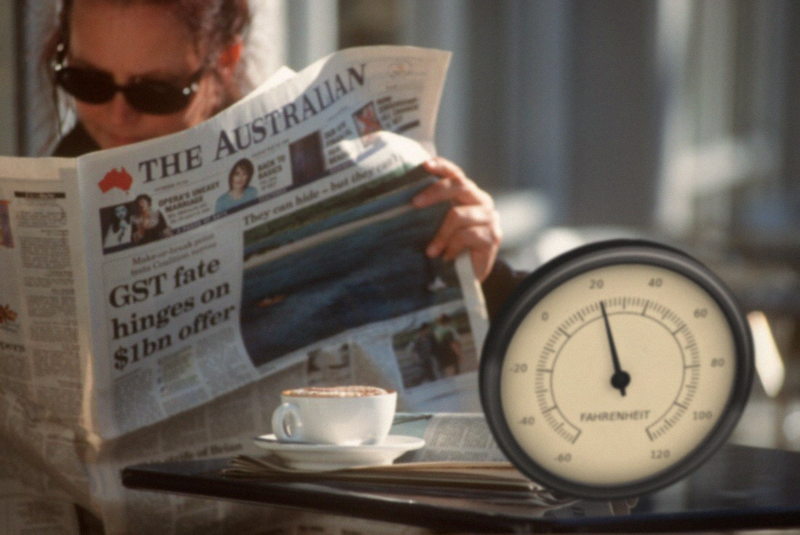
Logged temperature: {"value": 20, "unit": "°F"}
